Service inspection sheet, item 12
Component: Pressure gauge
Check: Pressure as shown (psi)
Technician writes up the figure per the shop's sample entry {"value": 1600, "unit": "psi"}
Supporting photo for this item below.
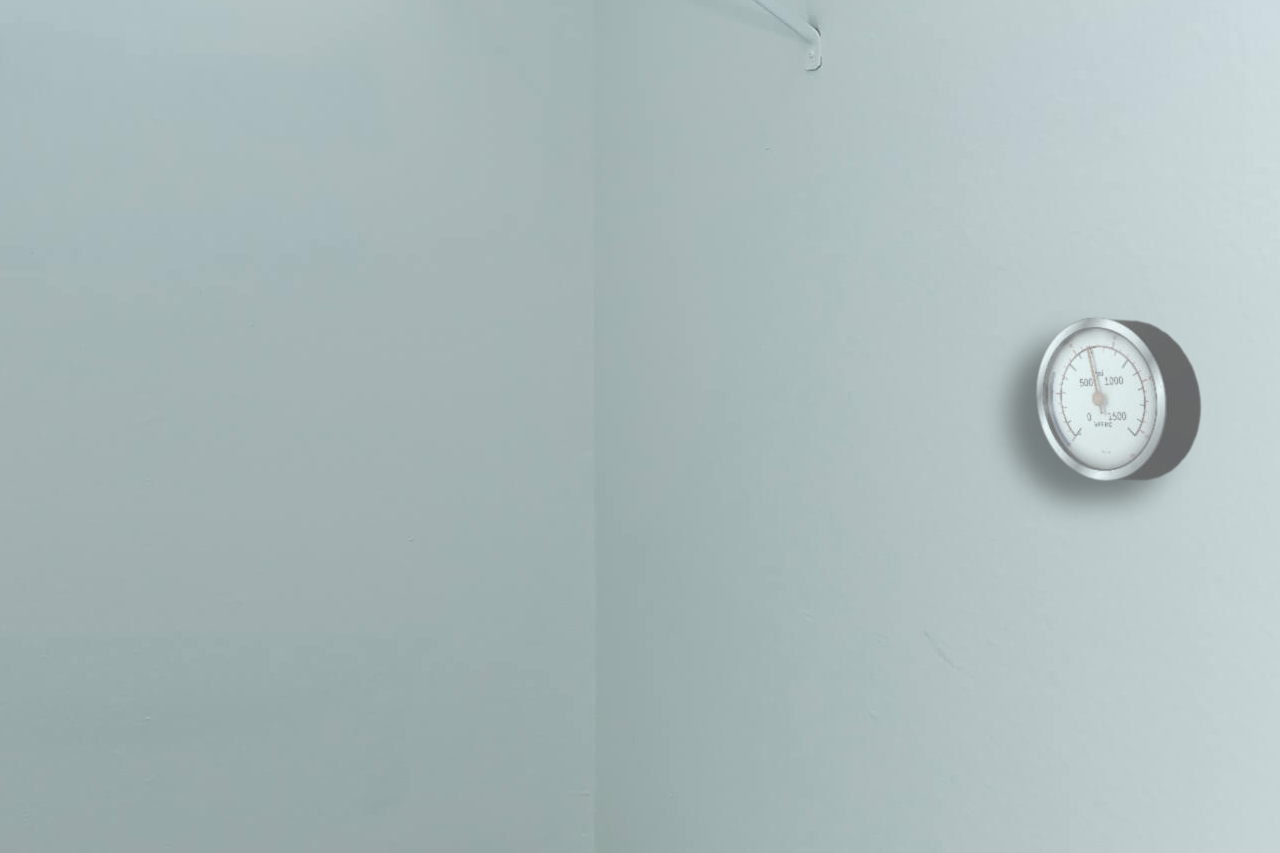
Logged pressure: {"value": 700, "unit": "psi"}
